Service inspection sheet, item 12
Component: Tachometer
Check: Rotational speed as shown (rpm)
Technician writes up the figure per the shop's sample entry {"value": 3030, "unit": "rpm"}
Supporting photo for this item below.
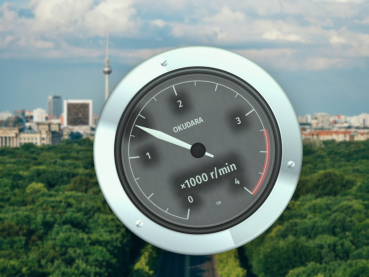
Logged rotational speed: {"value": 1375, "unit": "rpm"}
